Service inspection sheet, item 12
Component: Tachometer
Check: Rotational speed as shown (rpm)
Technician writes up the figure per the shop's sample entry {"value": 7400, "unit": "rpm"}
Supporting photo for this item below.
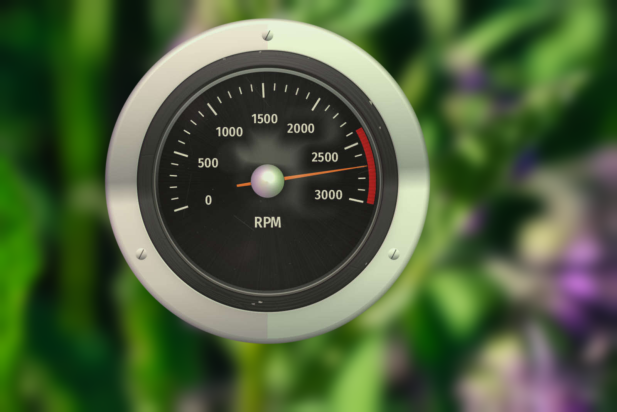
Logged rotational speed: {"value": 2700, "unit": "rpm"}
